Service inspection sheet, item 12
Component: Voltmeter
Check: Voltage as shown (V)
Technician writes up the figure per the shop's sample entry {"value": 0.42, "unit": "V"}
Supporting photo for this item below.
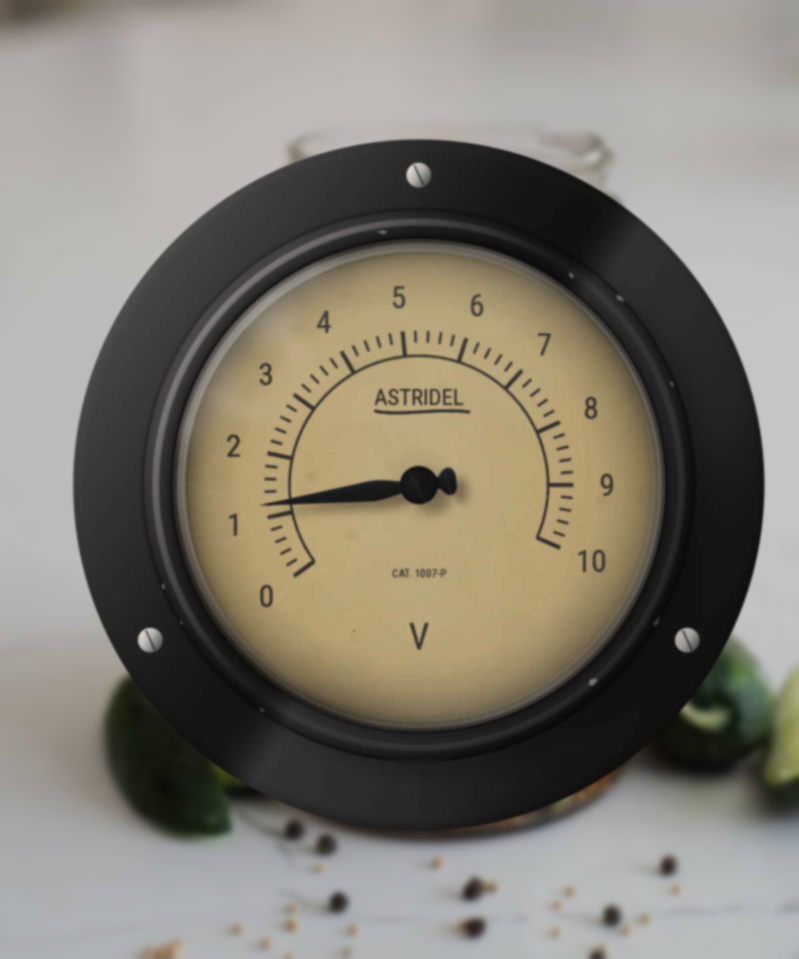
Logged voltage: {"value": 1.2, "unit": "V"}
